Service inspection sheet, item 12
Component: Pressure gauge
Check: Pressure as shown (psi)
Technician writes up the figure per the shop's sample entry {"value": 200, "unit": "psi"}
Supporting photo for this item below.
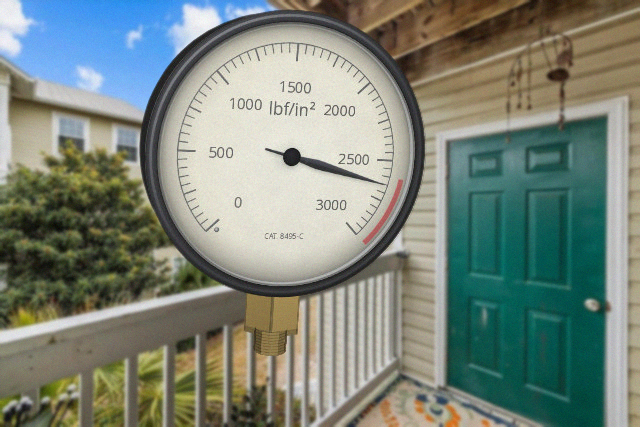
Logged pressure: {"value": 2650, "unit": "psi"}
